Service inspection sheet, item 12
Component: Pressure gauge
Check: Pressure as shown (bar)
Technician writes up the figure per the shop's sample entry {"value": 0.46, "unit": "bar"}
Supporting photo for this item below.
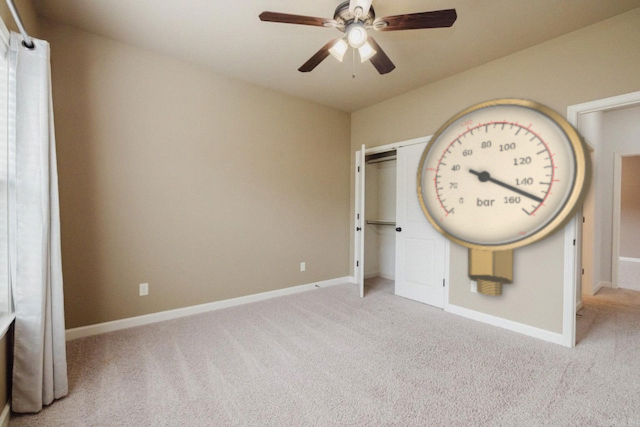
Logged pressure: {"value": 150, "unit": "bar"}
